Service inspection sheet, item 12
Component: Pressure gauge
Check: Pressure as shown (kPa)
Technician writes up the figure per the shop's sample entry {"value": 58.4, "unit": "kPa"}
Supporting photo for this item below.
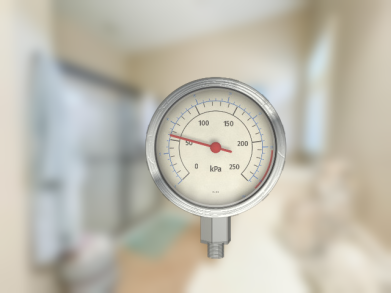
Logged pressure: {"value": 55, "unit": "kPa"}
